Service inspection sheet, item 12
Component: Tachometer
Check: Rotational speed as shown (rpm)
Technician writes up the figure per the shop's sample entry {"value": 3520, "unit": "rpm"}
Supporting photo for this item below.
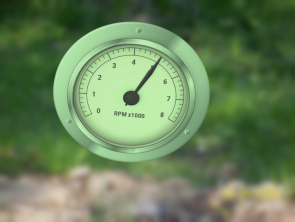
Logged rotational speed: {"value": 5000, "unit": "rpm"}
